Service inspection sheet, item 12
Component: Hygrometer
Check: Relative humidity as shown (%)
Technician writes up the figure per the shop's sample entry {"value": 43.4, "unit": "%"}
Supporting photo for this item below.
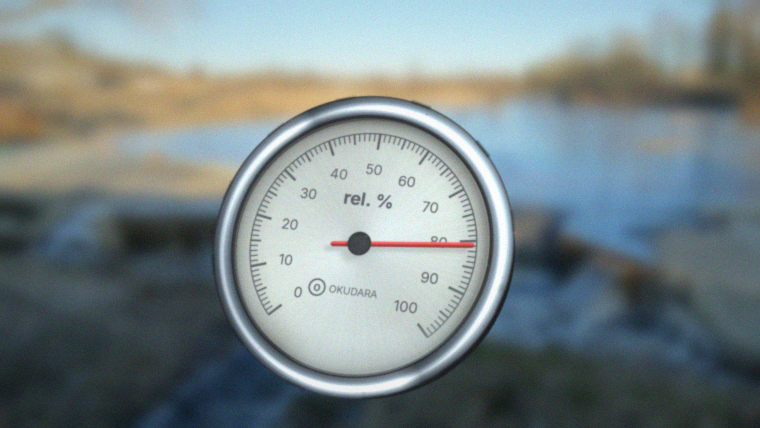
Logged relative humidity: {"value": 81, "unit": "%"}
